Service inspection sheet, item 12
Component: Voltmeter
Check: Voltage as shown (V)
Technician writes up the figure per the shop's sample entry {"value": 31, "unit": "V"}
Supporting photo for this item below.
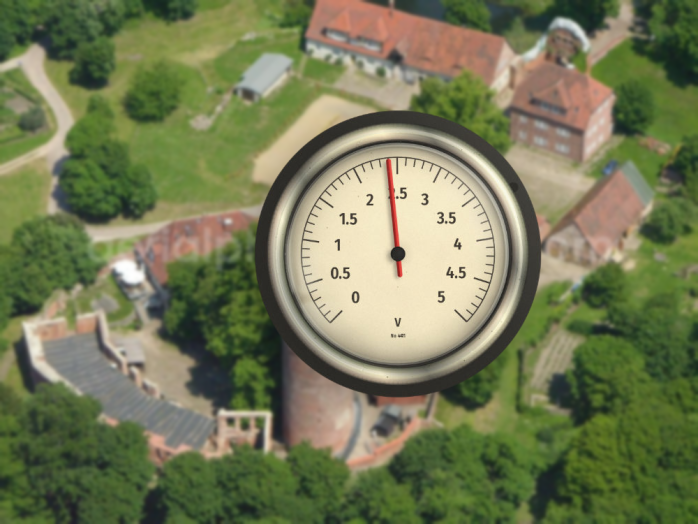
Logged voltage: {"value": 2.4, "unit": "V"}
